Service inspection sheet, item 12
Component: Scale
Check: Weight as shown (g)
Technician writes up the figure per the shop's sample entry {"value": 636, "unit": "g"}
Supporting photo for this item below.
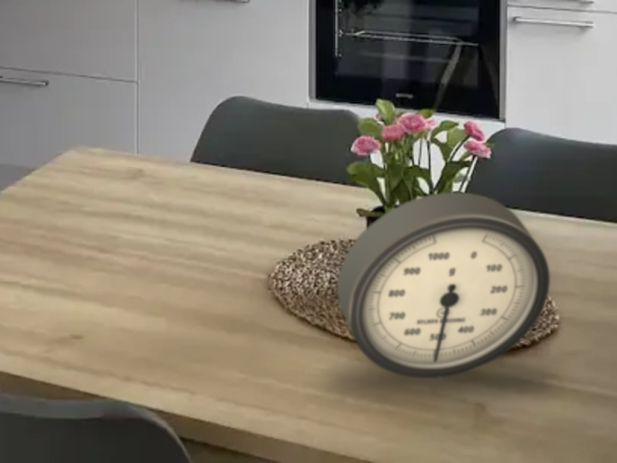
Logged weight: {"value": 500, "unit": "g"}
